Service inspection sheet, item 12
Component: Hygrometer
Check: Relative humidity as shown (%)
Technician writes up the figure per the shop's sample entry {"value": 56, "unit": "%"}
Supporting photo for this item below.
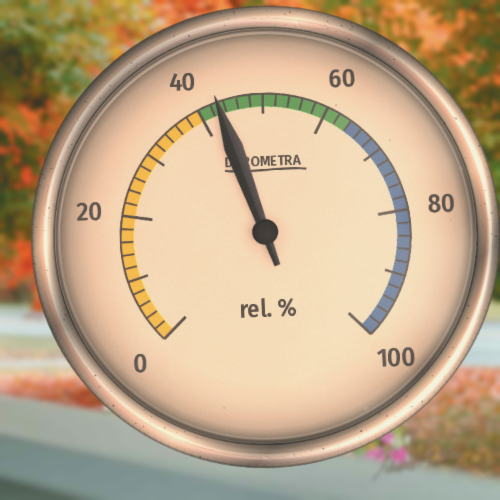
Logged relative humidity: {"value": 43, "unit": "%"}
